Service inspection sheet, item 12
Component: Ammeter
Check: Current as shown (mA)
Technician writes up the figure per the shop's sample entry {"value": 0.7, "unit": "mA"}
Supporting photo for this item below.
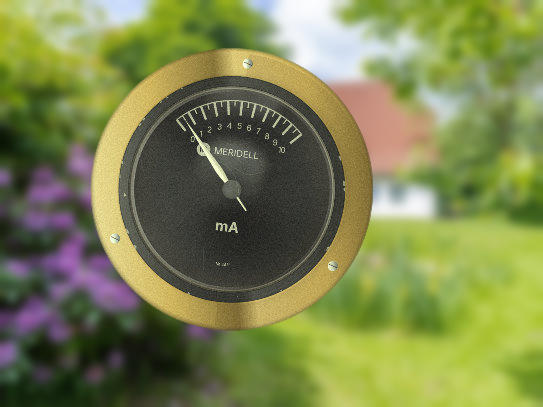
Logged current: {"value": 0.5, "unit": "mA"}
